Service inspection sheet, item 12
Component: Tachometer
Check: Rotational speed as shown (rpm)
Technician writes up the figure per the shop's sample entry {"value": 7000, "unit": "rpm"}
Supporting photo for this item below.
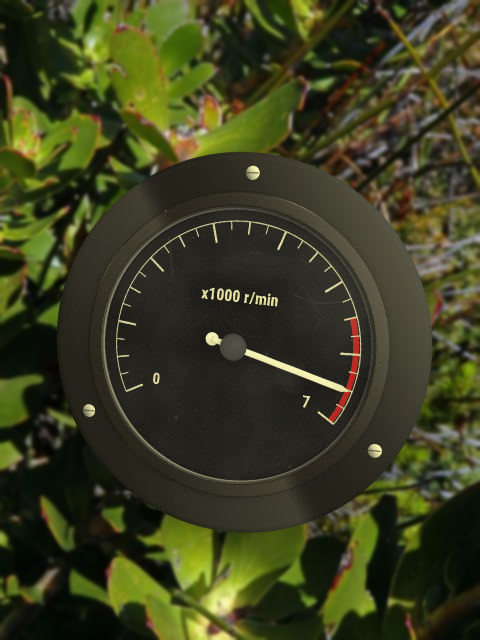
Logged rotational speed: {"value": 6500, "unit": "rpm"}
